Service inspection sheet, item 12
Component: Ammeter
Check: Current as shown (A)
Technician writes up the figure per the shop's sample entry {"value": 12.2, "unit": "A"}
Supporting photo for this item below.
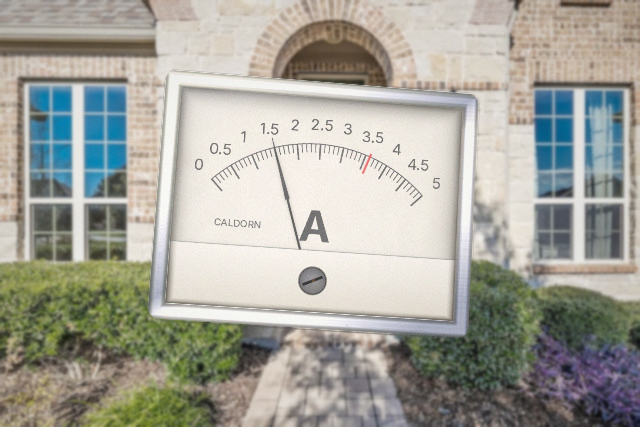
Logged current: {"value": 1.5, "unit": "A"}
